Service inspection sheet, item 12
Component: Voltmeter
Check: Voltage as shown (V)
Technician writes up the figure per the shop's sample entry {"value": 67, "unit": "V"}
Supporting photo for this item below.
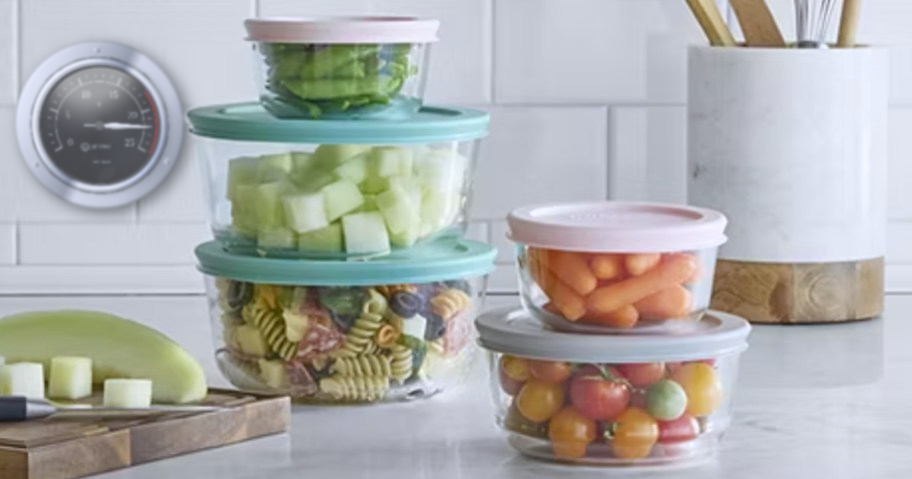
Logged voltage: {"value": 22, "unit": "V"}
